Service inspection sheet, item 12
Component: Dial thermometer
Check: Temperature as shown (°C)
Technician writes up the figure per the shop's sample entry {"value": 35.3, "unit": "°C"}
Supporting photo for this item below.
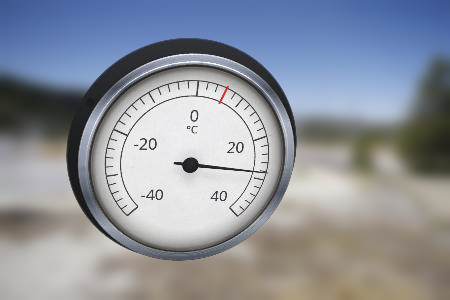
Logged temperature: {"value": 28, "unit": "°C"}
